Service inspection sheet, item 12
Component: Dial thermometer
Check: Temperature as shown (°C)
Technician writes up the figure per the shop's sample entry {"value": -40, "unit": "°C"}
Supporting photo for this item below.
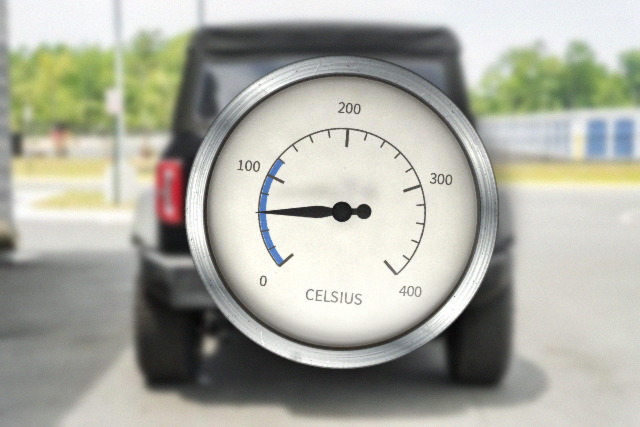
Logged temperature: {"value": 60, "unit": "°C"}
